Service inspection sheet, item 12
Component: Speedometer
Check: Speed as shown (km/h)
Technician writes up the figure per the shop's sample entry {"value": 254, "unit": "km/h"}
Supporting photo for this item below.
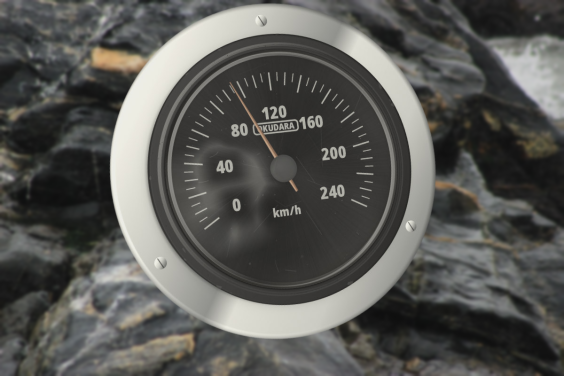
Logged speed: {"value": 95, "unit": "km/h"}
